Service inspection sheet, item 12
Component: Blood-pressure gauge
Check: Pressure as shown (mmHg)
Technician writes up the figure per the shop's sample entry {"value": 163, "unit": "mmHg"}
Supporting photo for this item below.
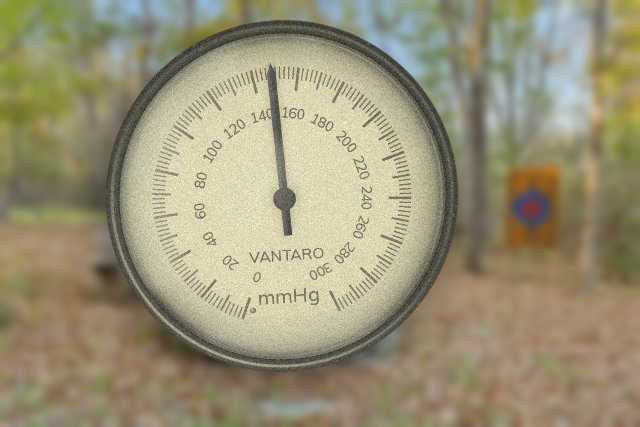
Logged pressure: {"value": 148, "unit": "mmHg"}
